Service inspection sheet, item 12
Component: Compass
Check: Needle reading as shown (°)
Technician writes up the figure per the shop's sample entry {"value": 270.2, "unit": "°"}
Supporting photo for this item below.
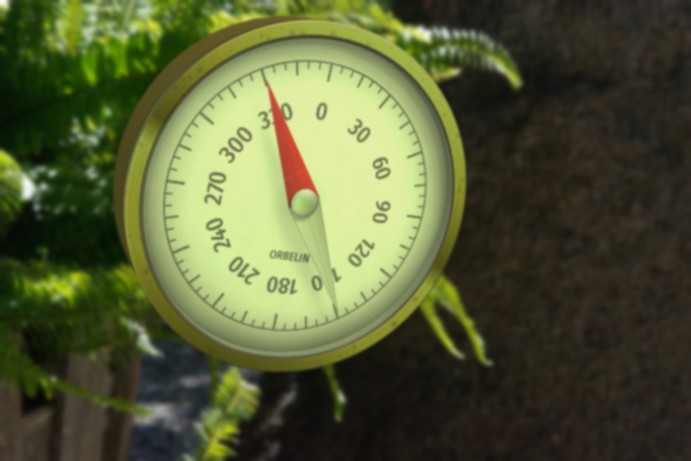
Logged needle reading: {"value": 330, "unit": "°"}
